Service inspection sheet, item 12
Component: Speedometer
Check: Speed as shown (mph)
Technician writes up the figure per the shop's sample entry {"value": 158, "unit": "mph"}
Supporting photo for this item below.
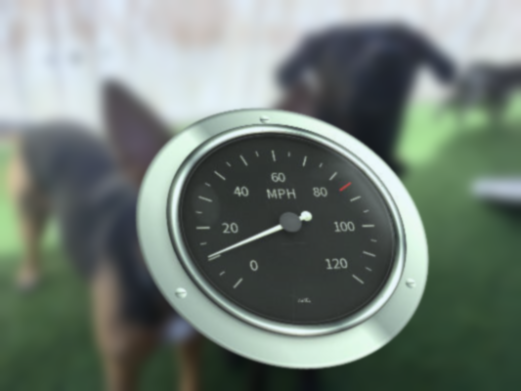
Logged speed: {"value": 10, "unit": "mph"}
